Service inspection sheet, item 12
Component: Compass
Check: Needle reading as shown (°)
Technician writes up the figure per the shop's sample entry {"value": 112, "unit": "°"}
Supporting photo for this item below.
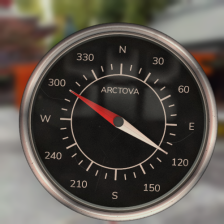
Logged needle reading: {"value": 300, "unit": "°"}
